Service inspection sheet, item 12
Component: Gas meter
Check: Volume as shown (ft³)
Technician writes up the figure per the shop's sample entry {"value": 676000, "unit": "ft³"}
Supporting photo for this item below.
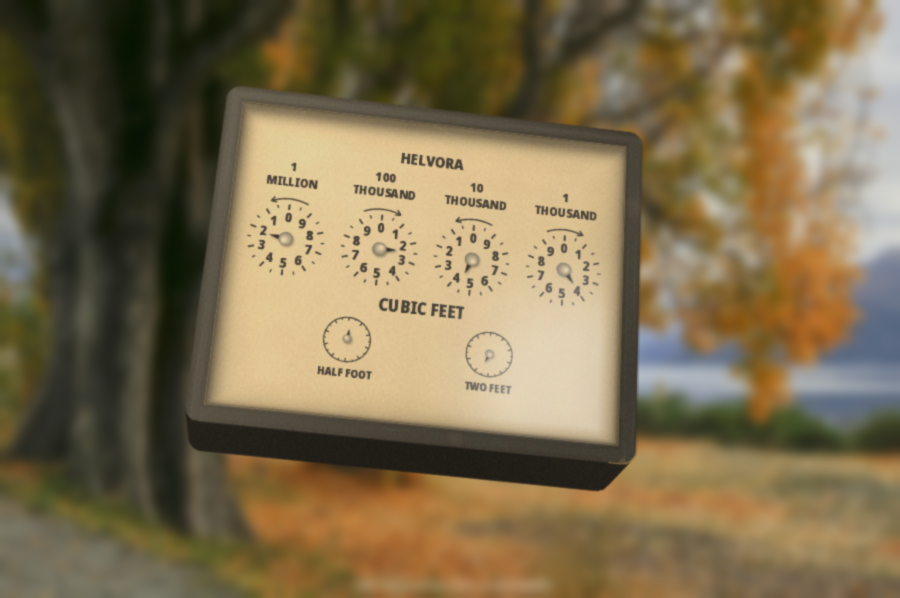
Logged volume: {"value": 224400, "unit": "ft³"}
